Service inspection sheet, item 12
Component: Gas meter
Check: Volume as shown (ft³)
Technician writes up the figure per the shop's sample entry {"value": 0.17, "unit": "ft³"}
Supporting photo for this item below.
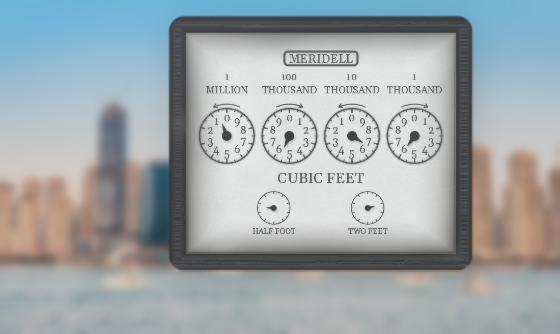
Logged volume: {"value": 56600, "unit": "ft³"}
